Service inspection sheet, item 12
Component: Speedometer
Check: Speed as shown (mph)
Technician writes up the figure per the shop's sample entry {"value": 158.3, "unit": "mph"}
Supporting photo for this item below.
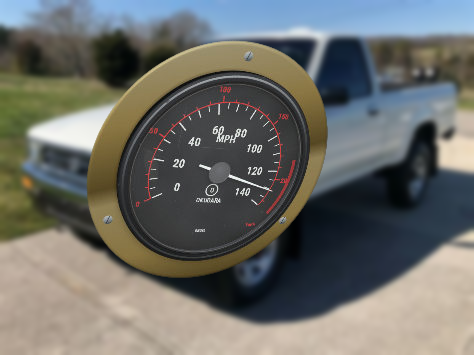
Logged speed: {"value": 130, "unit": "mph"}
